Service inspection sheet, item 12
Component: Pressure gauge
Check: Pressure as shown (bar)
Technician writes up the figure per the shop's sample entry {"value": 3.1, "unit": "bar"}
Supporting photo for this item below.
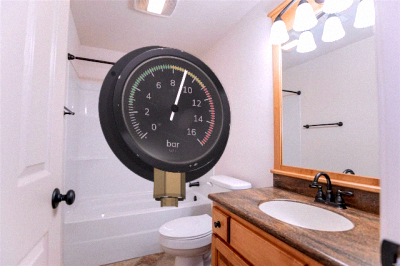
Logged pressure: {"value": 9, "unit": "bar"}
